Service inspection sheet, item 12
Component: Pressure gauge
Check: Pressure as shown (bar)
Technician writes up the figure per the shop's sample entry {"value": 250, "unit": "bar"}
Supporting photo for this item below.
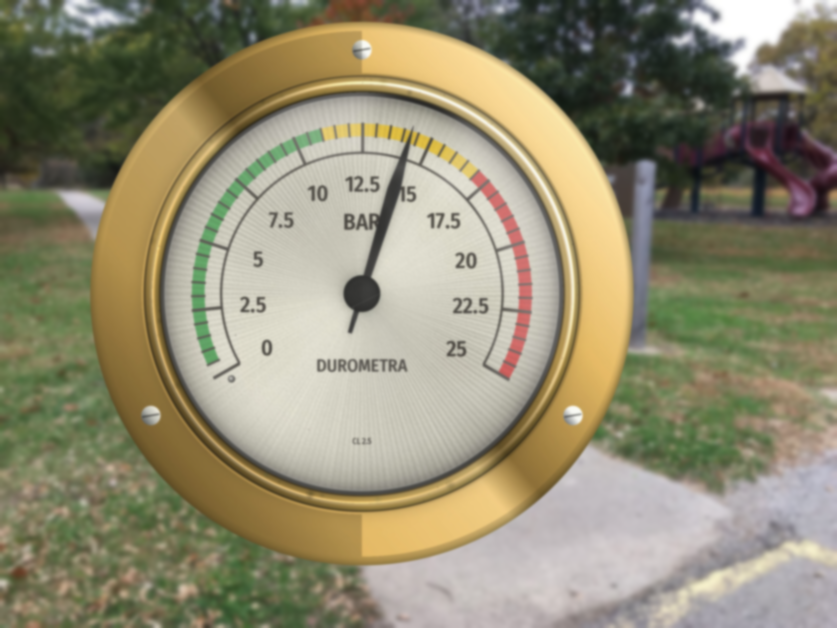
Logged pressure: {"value": 14.25, "unit": "bar"}
